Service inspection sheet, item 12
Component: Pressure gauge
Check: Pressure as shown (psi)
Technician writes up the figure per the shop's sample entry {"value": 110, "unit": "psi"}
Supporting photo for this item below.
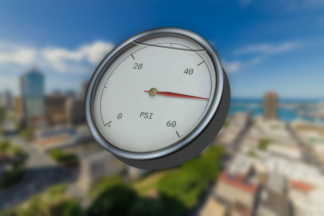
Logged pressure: {"value": 50, "unit": "psi"}
